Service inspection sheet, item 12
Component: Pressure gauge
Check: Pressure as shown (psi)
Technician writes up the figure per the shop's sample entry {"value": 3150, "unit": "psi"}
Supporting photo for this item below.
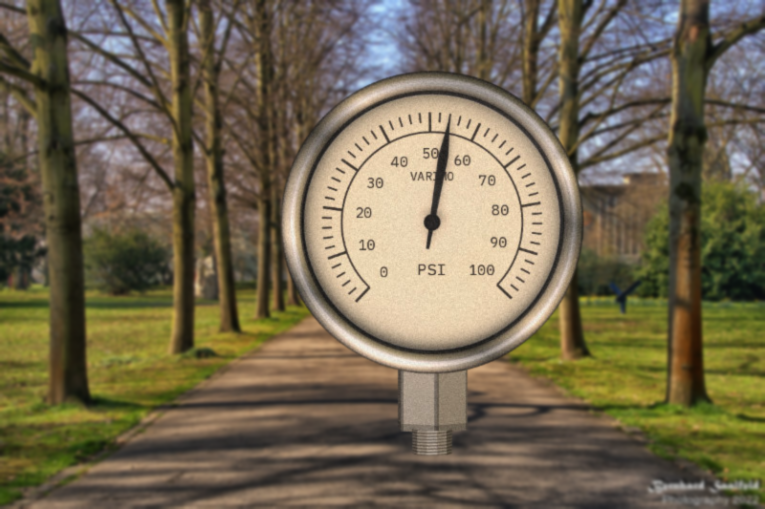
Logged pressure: {"value": 54, "unit": "psi"}
